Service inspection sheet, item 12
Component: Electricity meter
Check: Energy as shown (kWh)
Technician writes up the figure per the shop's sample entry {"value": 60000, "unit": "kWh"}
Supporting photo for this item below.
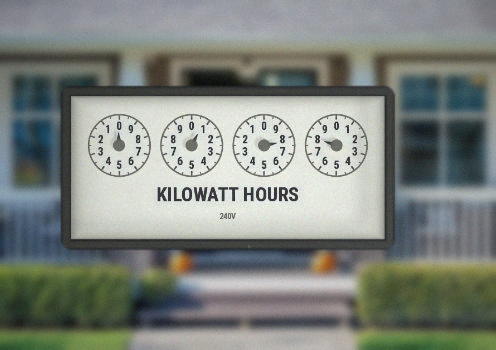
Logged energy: {"value": 78, "unit": "kWh"}
